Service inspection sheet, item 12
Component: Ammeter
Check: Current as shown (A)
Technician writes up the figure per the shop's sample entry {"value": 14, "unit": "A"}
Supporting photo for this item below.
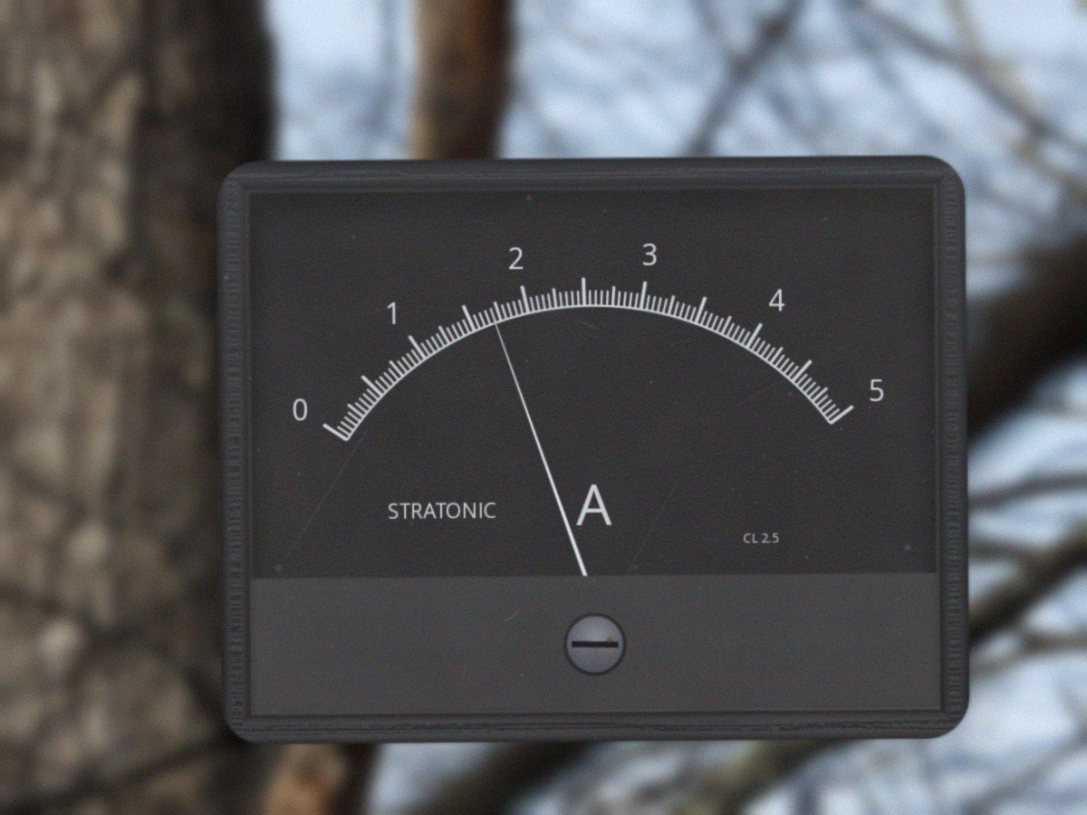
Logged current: {"value": 1.7, "unit": "A"}
